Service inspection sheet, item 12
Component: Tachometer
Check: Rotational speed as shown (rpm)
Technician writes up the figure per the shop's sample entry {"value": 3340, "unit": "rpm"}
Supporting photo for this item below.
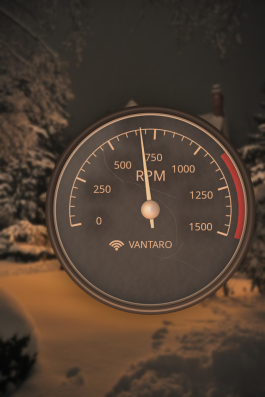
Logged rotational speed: {"value": 675, "unit": "rpm"}
